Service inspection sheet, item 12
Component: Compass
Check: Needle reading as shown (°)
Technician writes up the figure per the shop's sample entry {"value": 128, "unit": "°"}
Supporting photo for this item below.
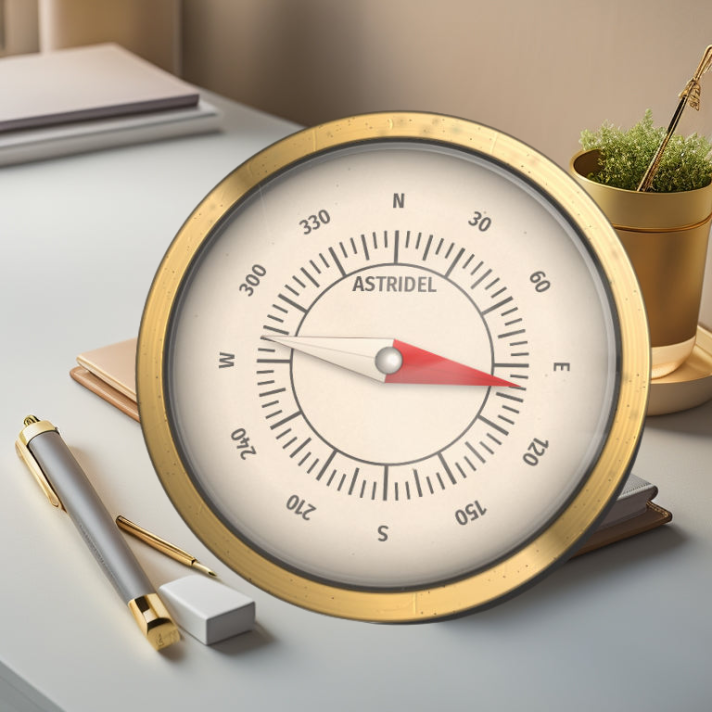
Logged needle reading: {"value": 100, "unit": "°"}
